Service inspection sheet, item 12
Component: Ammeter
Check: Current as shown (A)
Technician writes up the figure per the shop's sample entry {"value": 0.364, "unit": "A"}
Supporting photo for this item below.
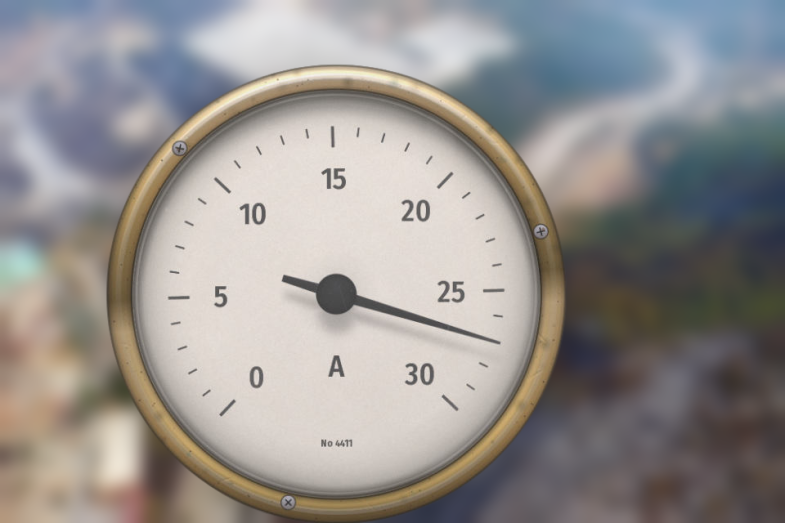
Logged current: {"value": 27, "unit": "A"}
